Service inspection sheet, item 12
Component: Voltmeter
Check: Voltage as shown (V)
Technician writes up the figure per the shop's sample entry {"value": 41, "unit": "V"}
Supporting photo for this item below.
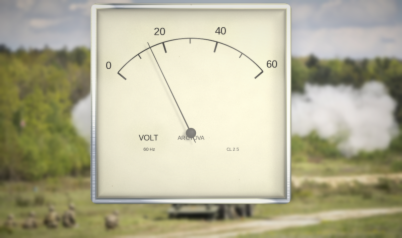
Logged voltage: {"value": 15, "unit": "V"}
